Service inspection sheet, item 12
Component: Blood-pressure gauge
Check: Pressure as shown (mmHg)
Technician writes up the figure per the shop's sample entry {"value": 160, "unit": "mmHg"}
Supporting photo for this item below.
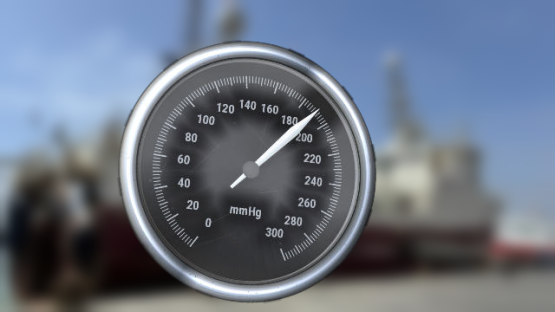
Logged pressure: {"value": 190, "unit": "mmHg"}
